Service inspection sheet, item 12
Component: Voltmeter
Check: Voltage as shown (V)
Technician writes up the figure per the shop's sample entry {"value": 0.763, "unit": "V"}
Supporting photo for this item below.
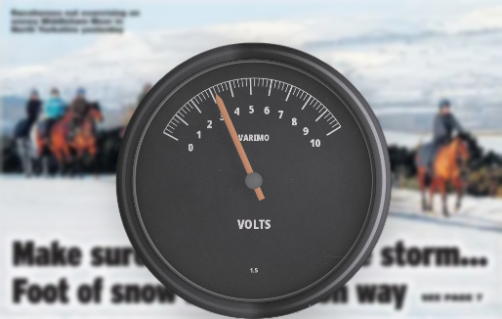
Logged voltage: {"value": 3.2, "unit": "V"}
